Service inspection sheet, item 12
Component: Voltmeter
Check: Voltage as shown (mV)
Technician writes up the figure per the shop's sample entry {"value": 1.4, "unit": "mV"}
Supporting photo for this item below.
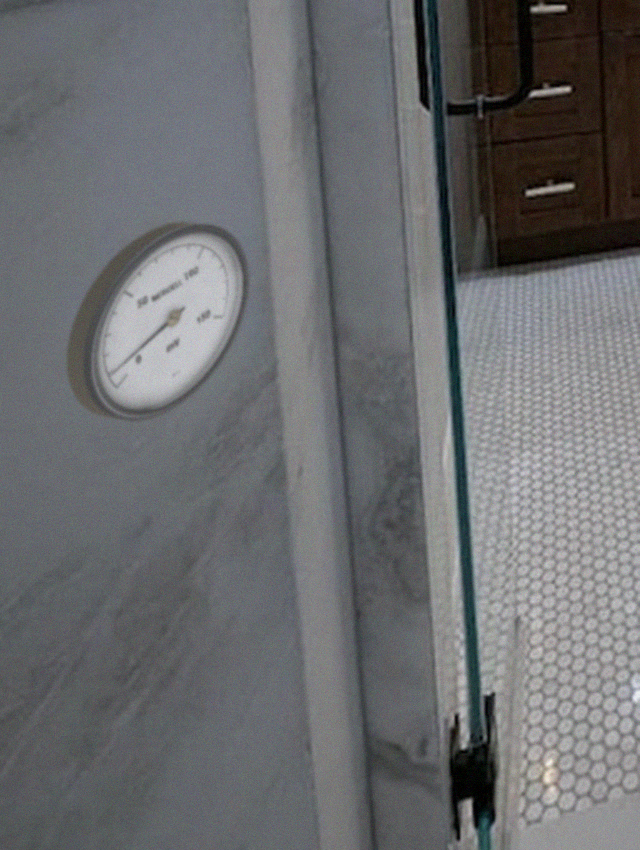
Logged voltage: {"value": 10, "unit": "mV"}
